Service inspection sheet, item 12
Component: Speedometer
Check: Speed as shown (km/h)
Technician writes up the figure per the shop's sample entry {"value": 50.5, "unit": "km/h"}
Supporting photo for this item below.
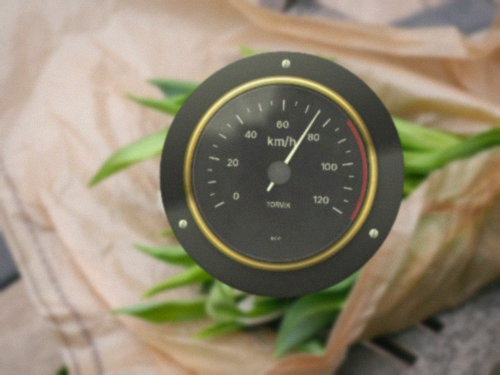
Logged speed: {"value": 75, "unit": "km/h"}
